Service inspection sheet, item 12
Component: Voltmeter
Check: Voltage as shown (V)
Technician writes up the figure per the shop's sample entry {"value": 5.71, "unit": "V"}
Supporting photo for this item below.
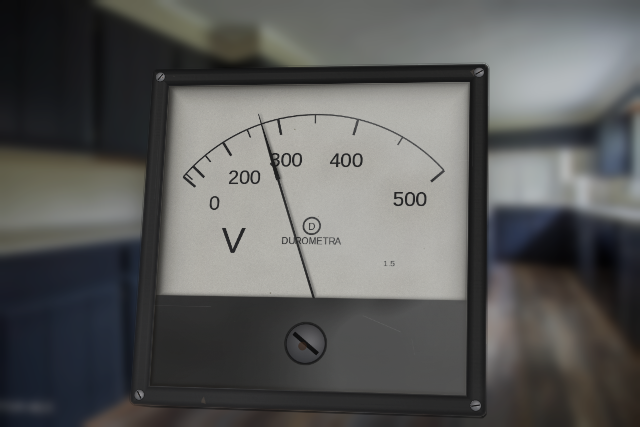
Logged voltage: {"value": 275, "unit": "V"}
